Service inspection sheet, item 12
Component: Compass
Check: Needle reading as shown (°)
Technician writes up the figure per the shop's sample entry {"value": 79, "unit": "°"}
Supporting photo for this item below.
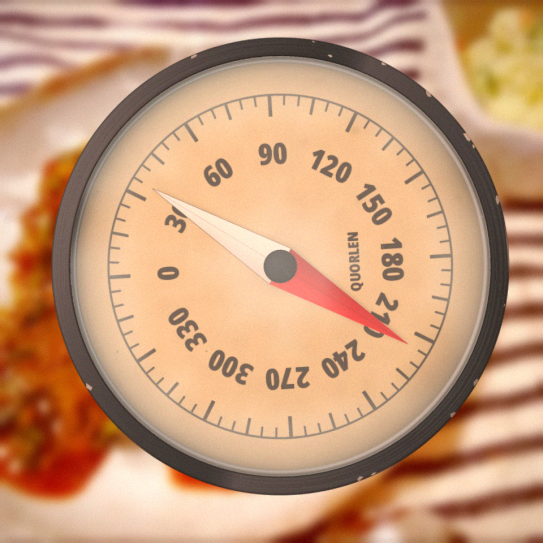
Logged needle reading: {"value": 215, "unit": "°"}
